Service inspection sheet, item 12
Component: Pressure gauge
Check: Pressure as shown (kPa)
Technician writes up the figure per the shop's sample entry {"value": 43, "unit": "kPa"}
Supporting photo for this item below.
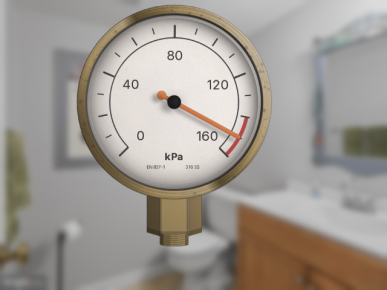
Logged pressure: {"value": 150, "unit": "kPa"}
